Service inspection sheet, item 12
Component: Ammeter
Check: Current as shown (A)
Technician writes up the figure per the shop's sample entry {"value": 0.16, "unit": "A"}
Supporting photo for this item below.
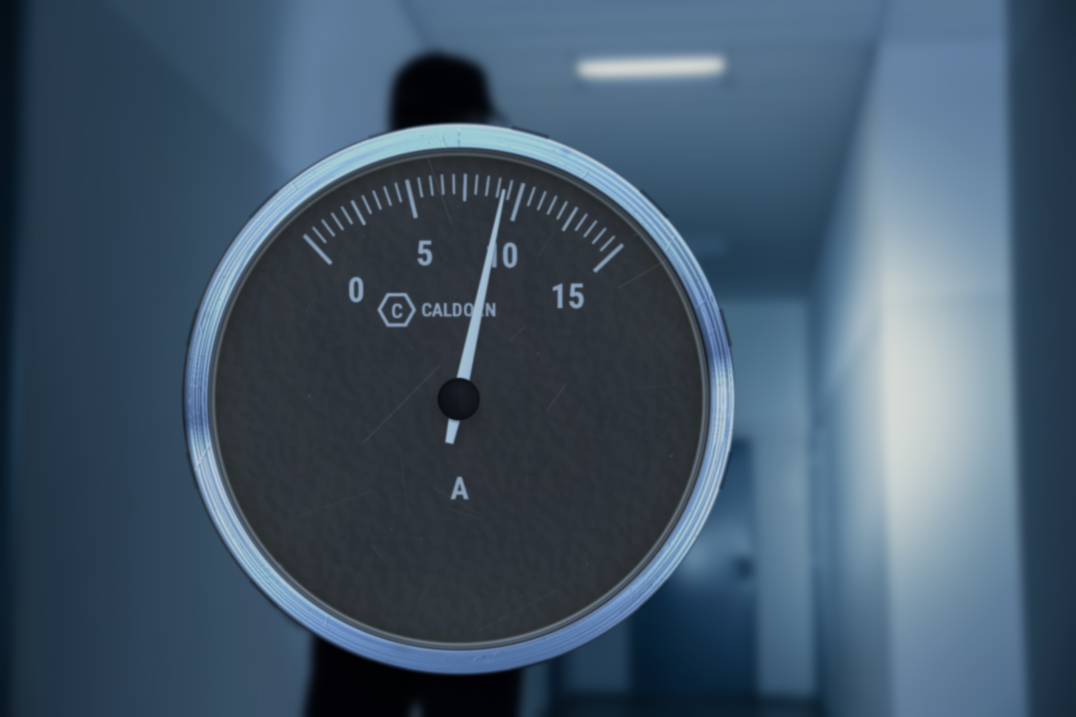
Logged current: {"value": 9.25, "unit": "A"}
